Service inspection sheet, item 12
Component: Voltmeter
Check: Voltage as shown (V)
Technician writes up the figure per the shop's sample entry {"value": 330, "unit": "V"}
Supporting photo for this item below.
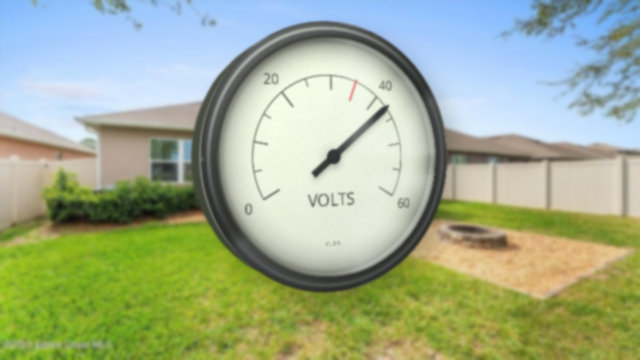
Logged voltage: {"value": 42.5, "unit": "V"}
